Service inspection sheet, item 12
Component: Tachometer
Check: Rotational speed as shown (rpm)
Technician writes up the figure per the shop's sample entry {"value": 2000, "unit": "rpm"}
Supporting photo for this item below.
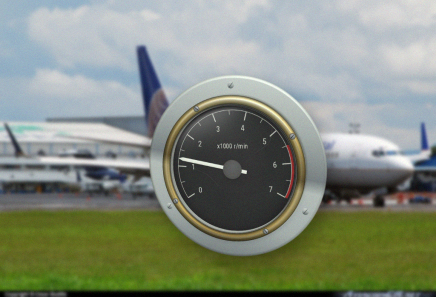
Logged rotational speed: {"value": 1250, "unit": "rpm"}
